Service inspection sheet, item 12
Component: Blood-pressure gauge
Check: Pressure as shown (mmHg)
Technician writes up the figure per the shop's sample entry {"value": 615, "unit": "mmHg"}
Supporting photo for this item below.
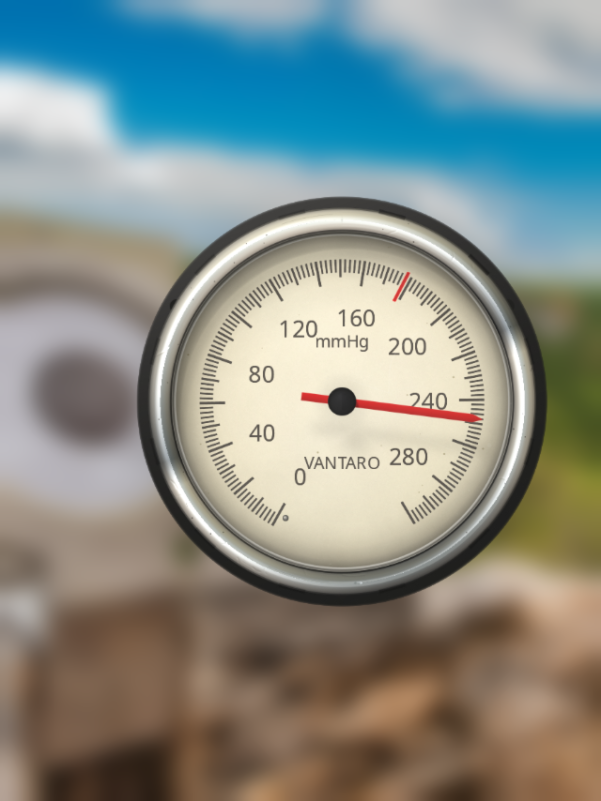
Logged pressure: {"value": 248, "unit": "mmHg"}
